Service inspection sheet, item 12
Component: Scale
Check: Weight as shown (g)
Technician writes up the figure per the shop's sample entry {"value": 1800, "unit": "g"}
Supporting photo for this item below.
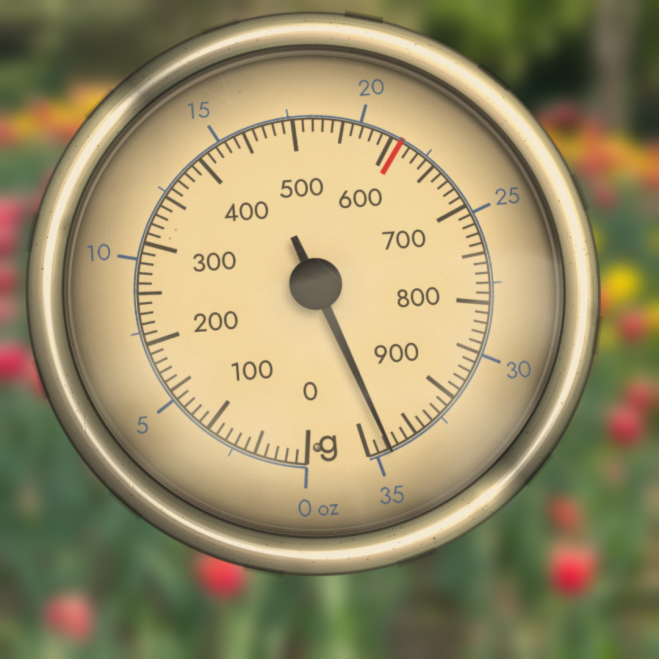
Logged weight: {"value": 980, "unit": "g"}
